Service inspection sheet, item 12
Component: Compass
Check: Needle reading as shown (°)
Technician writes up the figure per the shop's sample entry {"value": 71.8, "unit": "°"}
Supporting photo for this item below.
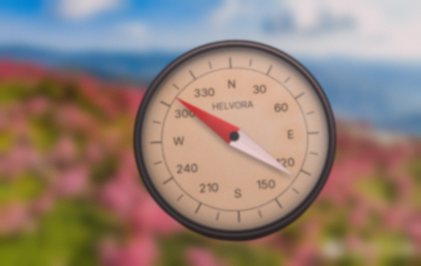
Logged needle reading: {"value": 307.5, "unit": "°"}
